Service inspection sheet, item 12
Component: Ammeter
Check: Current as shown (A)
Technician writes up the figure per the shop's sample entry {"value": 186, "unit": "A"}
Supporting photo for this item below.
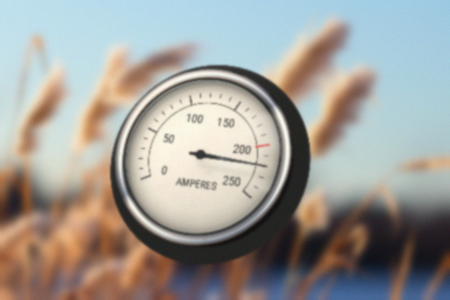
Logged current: {"value": 220, "unit": "A"}
